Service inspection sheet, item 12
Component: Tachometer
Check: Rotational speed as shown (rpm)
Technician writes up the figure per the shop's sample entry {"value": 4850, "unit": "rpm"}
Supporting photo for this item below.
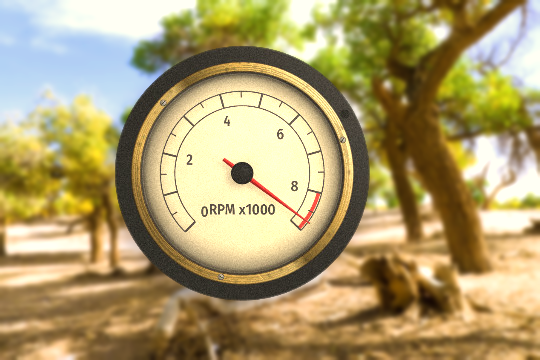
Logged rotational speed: {"value": 8750, "unit": "rpm"}
